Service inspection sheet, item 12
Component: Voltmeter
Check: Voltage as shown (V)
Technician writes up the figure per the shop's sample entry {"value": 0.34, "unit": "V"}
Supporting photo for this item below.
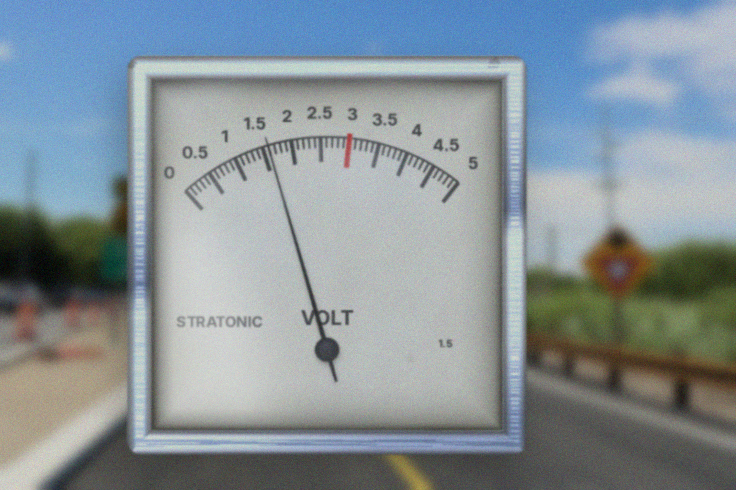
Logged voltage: {"value": 1.6, "unit": "V"}
